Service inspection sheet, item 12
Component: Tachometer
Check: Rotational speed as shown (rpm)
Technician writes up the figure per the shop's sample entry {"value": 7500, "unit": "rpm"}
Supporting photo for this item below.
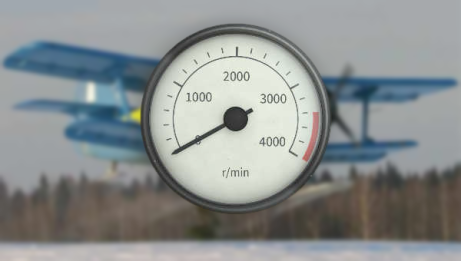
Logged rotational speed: {"value": 0, "unit": "rpm"}
